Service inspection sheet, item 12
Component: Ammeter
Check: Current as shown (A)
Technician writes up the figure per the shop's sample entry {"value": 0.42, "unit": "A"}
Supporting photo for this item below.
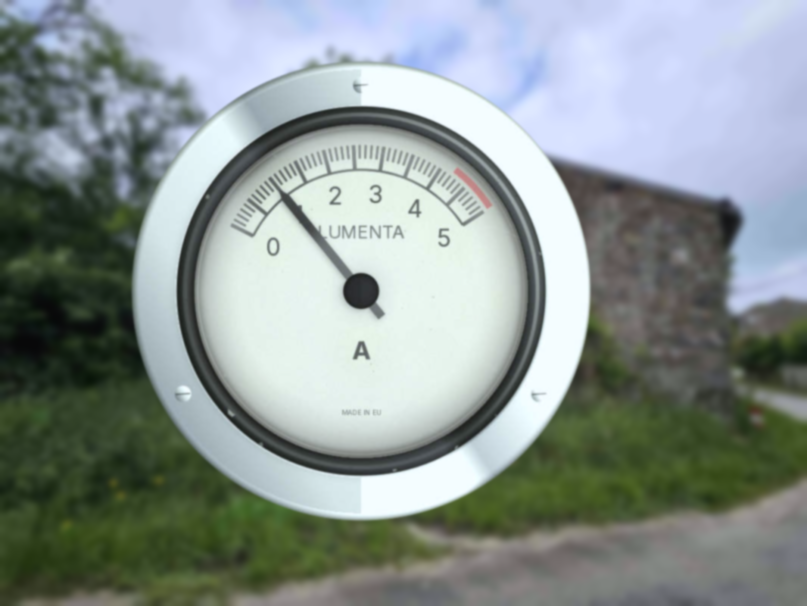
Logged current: {"value": 1, "unit": "A"}
